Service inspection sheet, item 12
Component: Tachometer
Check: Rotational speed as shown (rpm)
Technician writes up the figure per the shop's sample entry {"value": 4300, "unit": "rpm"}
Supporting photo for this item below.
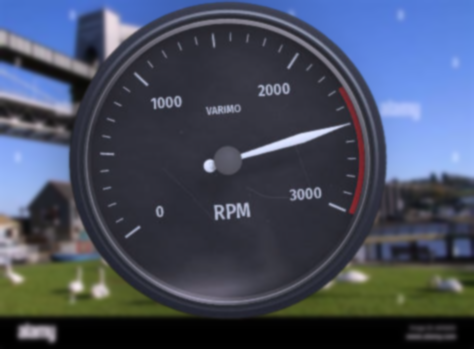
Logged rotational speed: {"value": 2500, "unit": "rpm"}
